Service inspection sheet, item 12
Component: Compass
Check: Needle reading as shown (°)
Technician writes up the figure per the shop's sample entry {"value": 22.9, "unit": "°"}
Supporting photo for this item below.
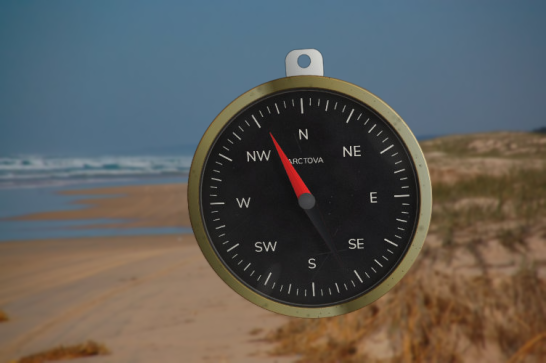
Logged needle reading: {"value": 335, "unit": "°"}
